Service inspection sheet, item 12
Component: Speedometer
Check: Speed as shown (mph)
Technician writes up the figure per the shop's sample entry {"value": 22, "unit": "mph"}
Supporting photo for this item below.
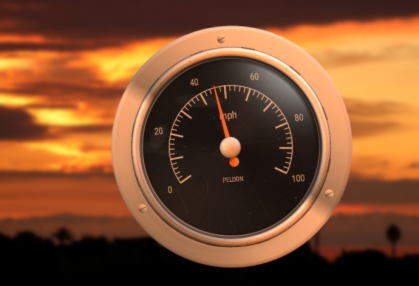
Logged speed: {"value": 46, "unit": "mph"}
